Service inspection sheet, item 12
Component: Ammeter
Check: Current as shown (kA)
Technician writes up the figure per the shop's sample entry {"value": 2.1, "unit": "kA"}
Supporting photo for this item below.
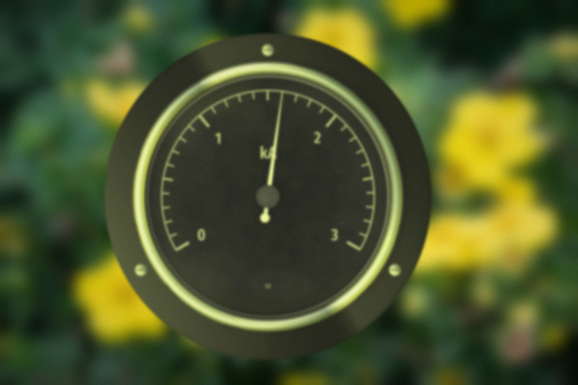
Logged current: {"value": 1.6, "unit": "kA"}
